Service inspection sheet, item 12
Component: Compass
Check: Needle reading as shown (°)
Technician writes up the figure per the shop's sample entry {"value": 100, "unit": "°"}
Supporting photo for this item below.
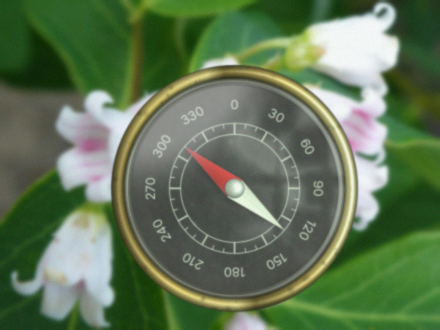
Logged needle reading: {"value": 310, "unit": "°"}
